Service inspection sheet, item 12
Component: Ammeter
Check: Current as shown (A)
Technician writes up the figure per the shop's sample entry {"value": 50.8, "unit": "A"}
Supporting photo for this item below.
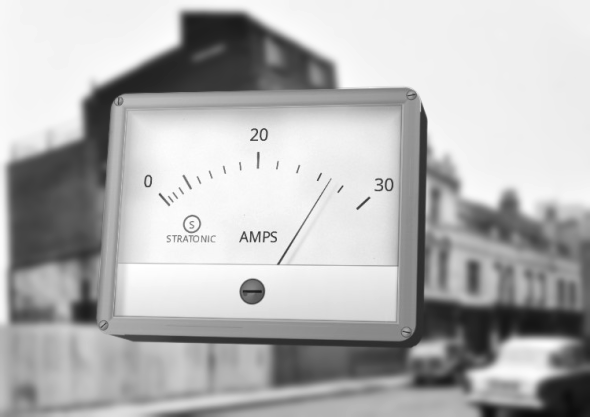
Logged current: {"value": 27, "unit": "A"}
